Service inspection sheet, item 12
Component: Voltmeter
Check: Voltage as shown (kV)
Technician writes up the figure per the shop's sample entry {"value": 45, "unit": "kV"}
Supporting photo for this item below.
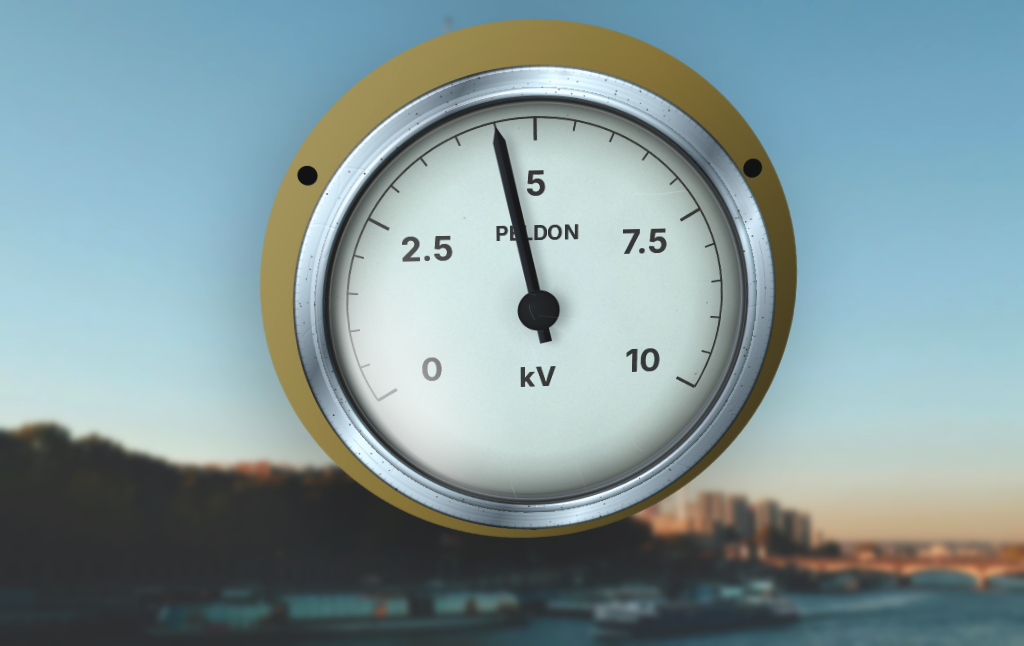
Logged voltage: {"value": 4.5, "unit": "kV"}
